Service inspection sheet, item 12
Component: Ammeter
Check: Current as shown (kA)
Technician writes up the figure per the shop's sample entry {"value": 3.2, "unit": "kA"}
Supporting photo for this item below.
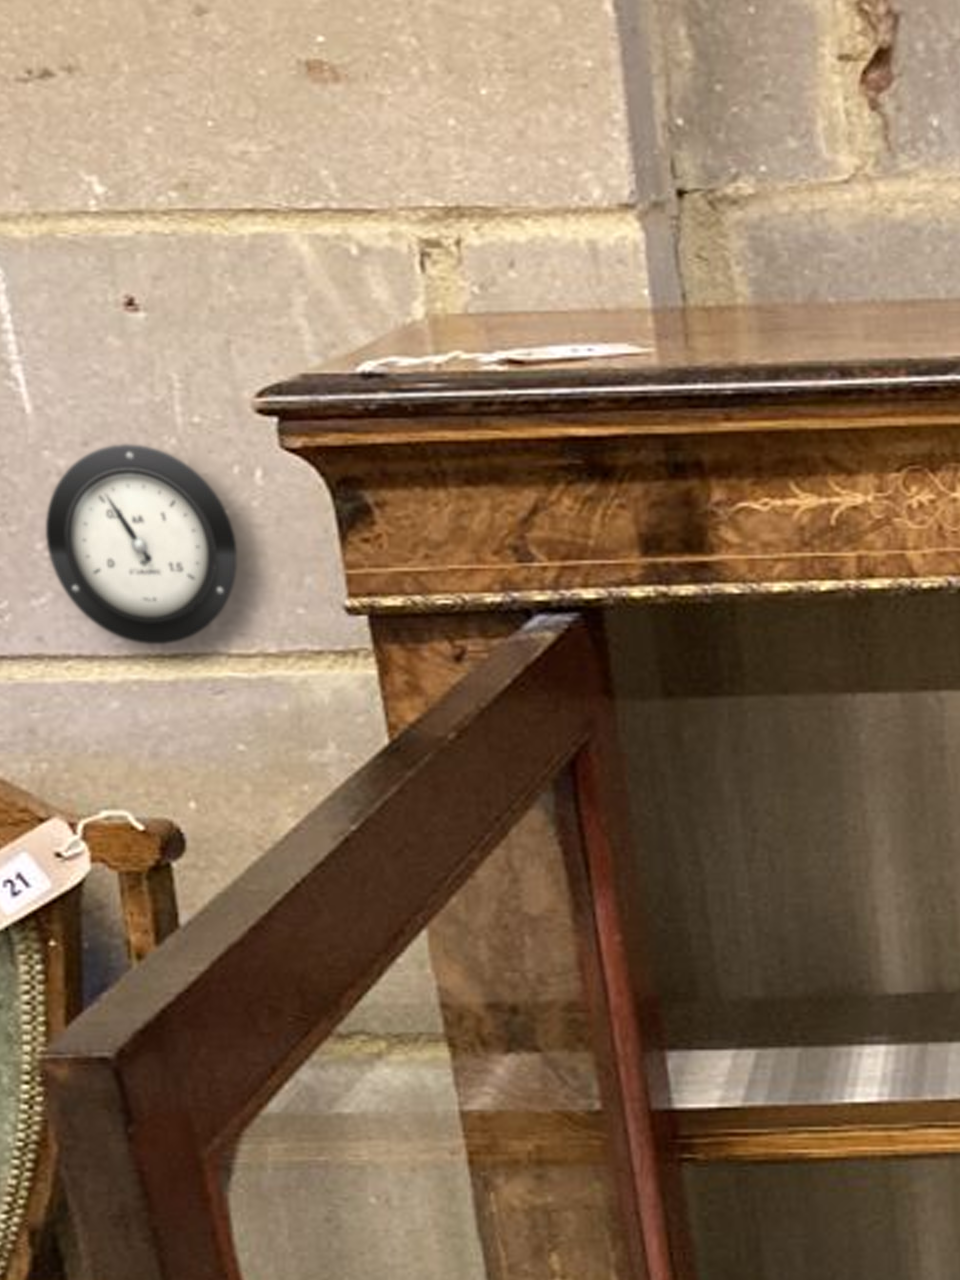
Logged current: {"value": 0.55, "unit": "kA"}
